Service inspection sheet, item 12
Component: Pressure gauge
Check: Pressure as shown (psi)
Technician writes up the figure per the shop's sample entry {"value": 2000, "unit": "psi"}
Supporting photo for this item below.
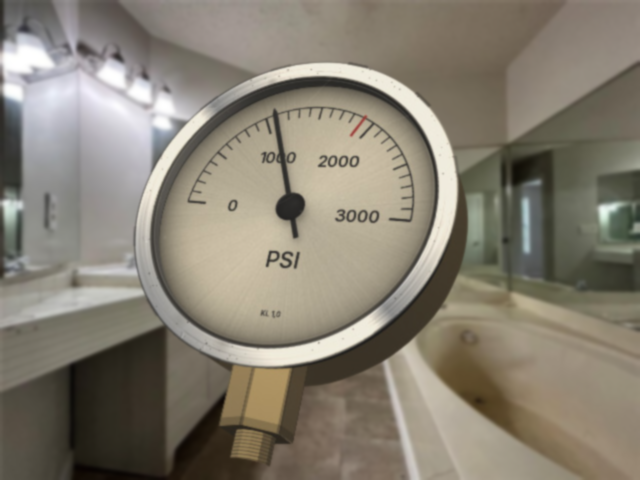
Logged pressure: {"value": 1100, "unit": "psi"}
